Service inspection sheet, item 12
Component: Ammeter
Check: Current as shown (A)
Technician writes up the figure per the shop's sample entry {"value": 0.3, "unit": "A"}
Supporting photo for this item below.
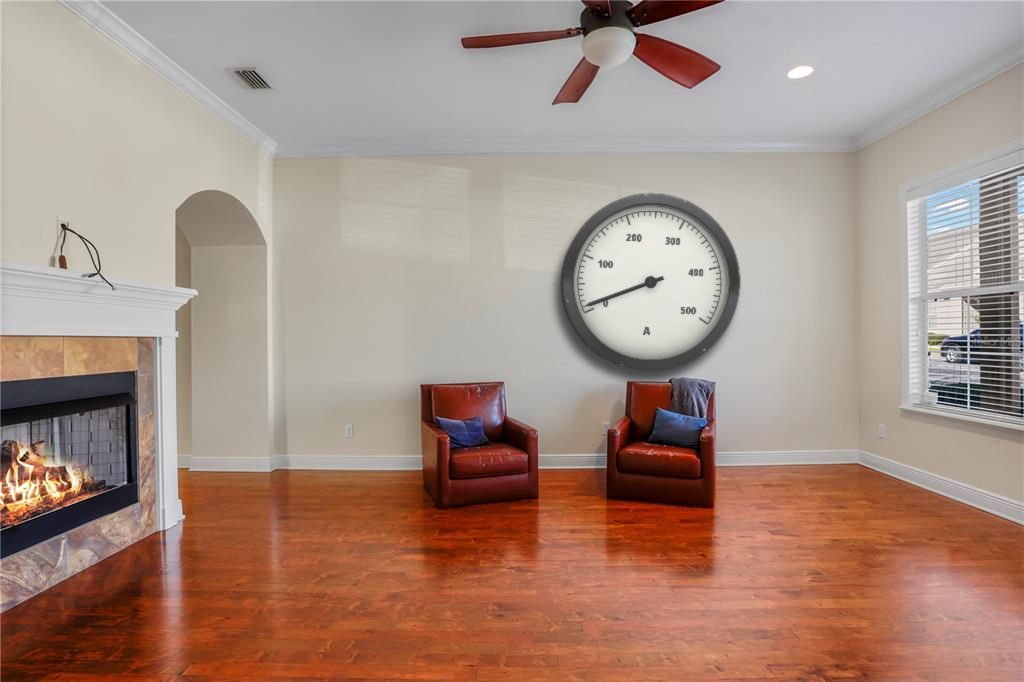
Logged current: {"value": 10, "unit": "A"}
